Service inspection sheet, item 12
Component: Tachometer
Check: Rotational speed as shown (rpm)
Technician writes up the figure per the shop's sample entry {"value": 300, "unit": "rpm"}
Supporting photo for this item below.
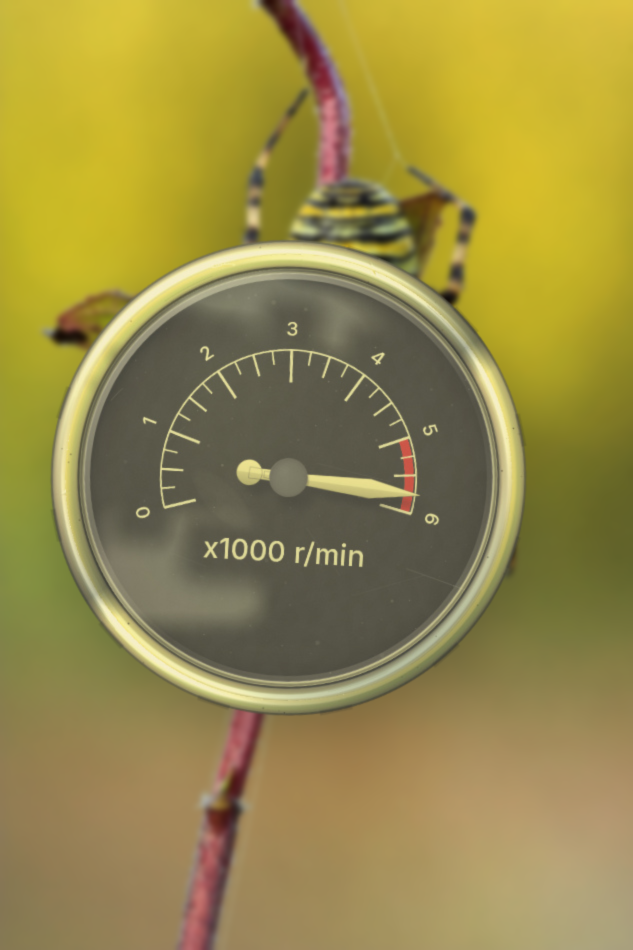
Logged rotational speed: {"value": 5750, "unit": "rpm"}
